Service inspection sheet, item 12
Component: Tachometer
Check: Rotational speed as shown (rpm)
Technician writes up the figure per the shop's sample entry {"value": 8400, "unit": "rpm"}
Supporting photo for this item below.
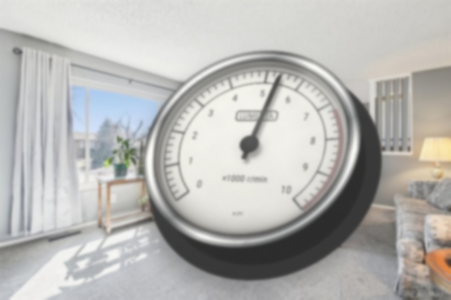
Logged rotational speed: {"value": 5400, "unit": "rpm"}
